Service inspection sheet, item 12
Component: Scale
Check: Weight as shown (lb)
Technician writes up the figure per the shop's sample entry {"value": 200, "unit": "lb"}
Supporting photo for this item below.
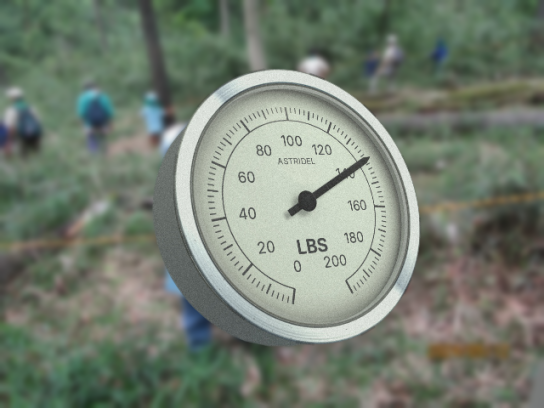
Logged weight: {"value": 140, "unit": "lb"}
